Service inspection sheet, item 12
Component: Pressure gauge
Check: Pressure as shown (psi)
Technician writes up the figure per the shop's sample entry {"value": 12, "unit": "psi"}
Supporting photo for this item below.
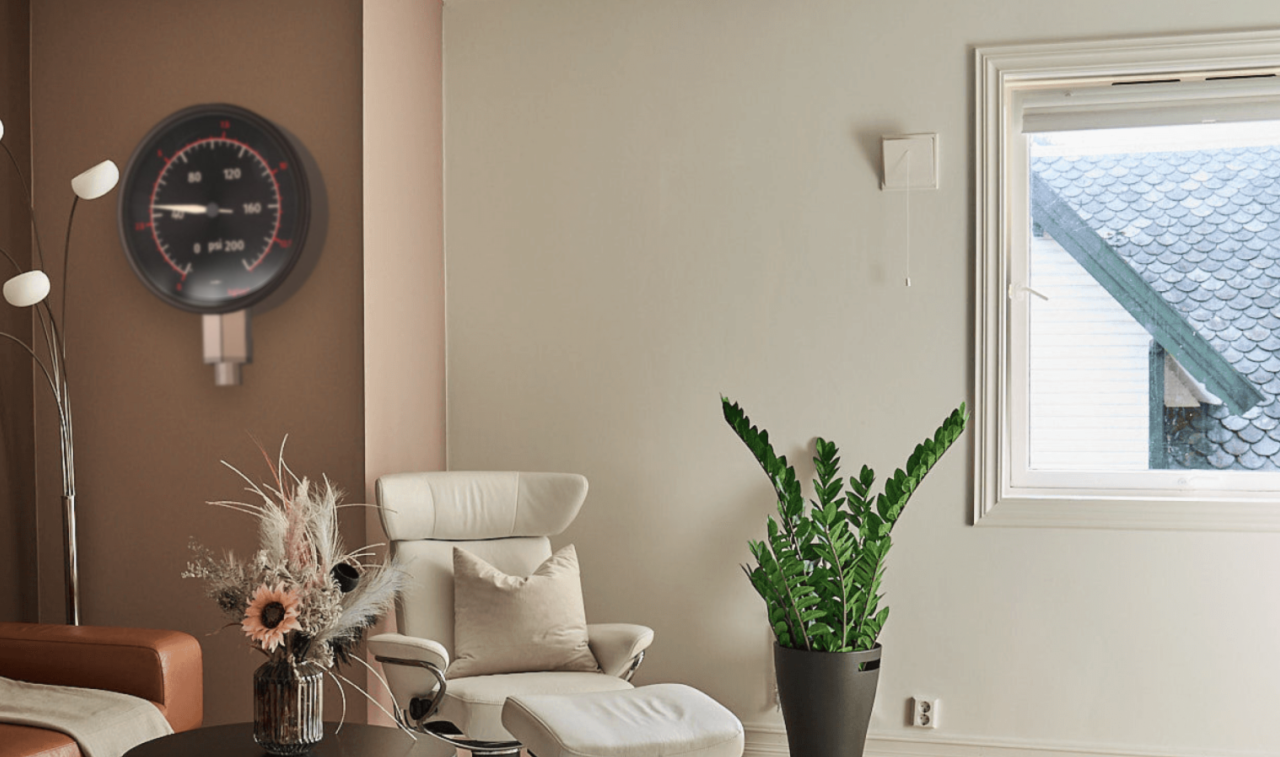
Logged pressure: {"value": 45, "unit": "psi"}
